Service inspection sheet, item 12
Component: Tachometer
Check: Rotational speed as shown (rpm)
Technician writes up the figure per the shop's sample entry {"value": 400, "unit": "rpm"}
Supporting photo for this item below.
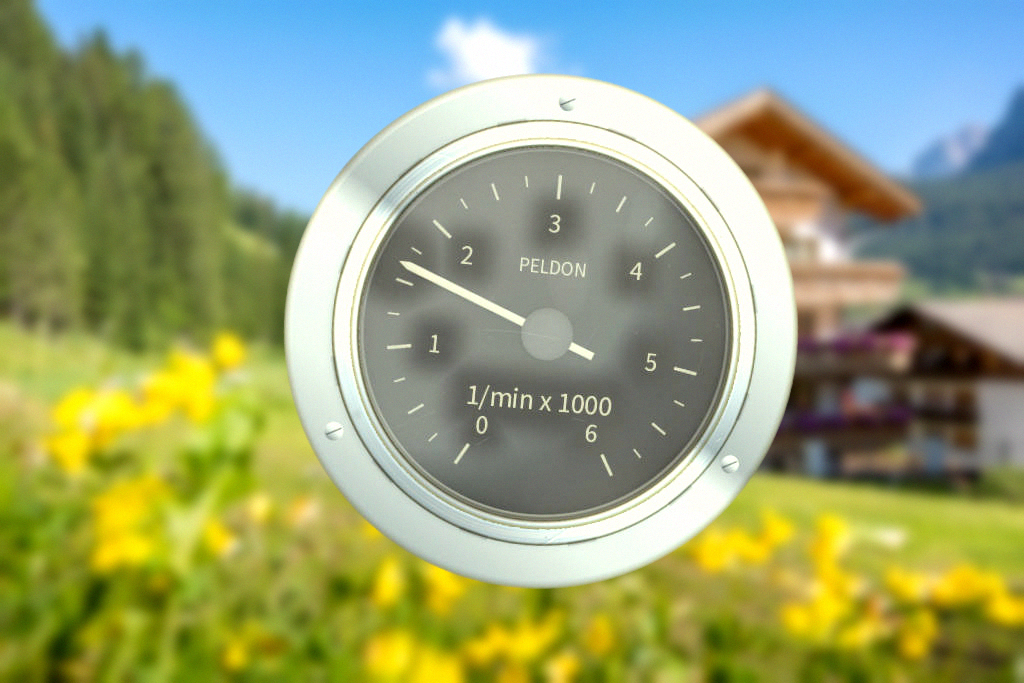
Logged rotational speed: {"value": 1625, "unit": "rpm"}
